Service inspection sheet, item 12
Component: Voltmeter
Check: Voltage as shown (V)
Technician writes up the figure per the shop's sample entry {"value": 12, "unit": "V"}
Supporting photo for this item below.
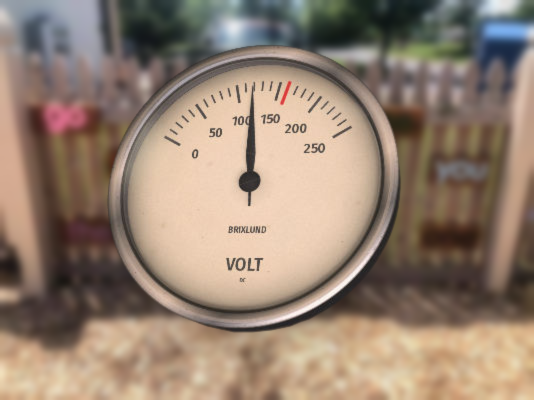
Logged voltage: {"value": 120, "unit": "V"}
